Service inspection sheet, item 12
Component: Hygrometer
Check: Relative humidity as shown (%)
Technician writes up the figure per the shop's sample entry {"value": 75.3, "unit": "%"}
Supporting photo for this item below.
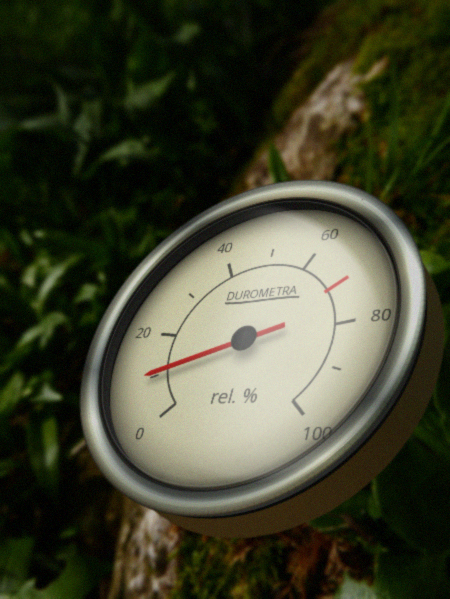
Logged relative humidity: {"value": 10, "unit": "%"}
